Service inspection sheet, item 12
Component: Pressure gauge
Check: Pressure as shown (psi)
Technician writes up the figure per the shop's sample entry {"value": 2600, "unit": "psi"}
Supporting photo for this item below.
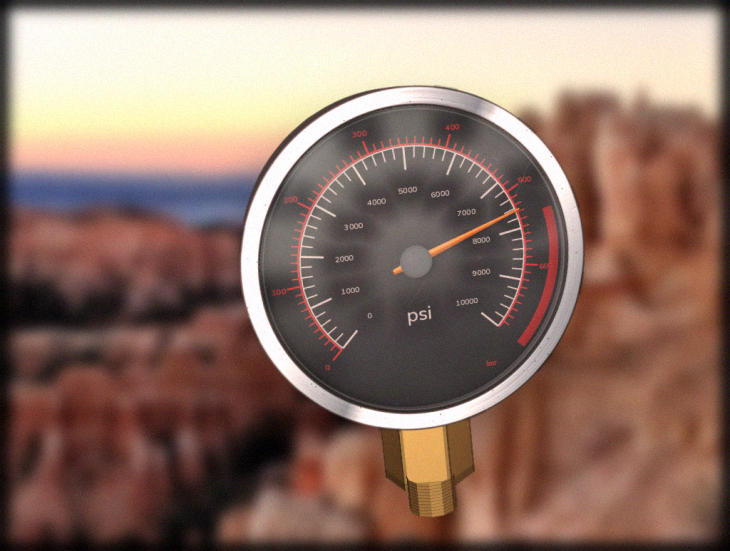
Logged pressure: {"value": 7600, "unit": "psi"}
